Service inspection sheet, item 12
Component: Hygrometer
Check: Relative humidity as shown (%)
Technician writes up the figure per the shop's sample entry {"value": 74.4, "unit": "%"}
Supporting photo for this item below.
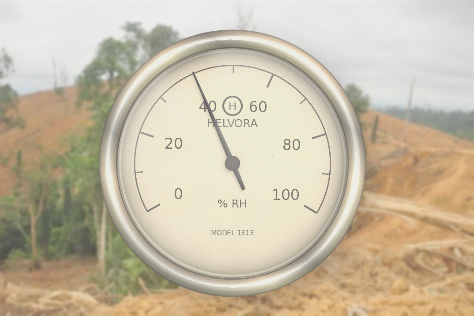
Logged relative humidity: {"value": 40, "unit": "%"}
